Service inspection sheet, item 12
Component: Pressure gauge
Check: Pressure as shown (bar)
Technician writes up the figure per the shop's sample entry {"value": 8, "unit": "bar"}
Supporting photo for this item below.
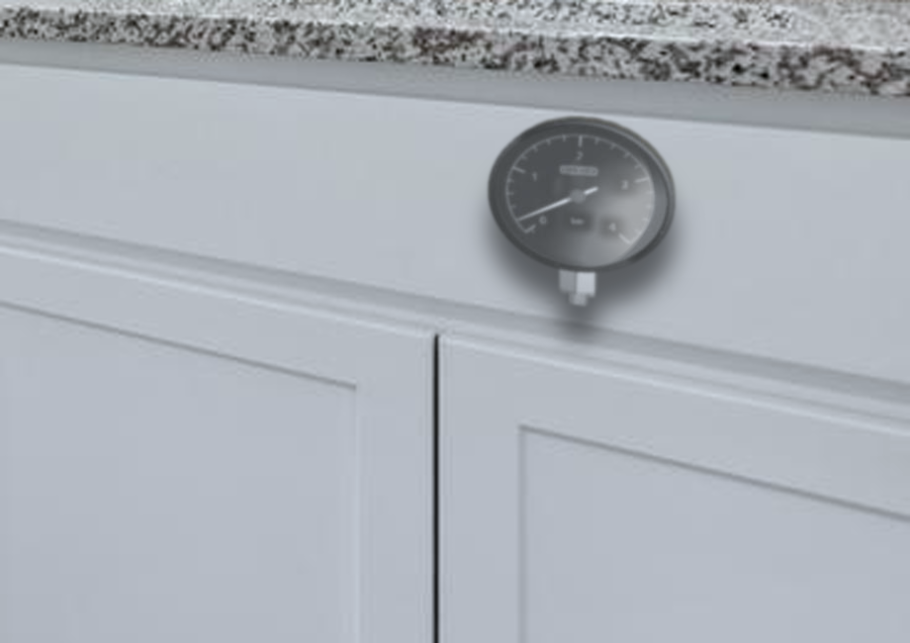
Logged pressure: {"value": 0.2, "unit": "bar"}
